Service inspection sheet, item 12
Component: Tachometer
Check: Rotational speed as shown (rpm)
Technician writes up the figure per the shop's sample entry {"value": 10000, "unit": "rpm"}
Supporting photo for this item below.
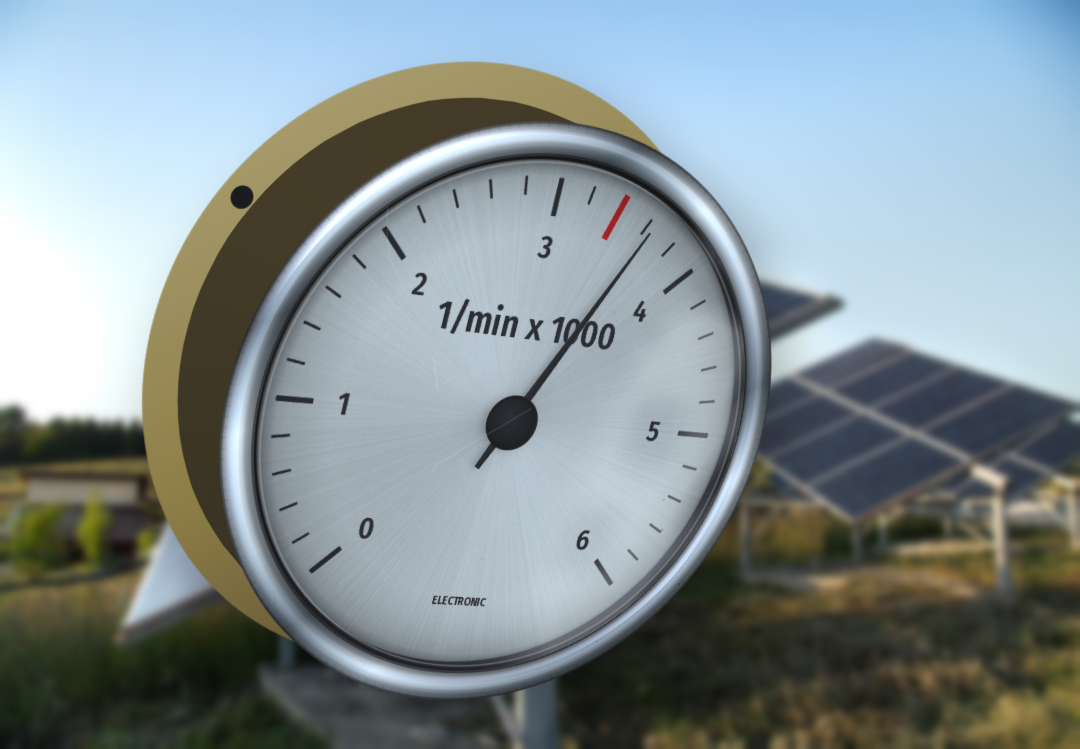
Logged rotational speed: {"value": 3600, "unit": "rpm"}
